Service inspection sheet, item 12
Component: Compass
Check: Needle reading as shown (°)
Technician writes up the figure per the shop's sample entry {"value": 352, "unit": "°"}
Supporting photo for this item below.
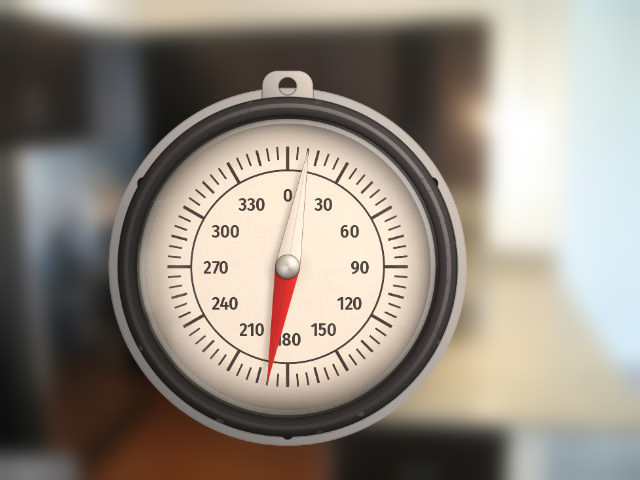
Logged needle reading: {"value": 190, "unit": "°"}
